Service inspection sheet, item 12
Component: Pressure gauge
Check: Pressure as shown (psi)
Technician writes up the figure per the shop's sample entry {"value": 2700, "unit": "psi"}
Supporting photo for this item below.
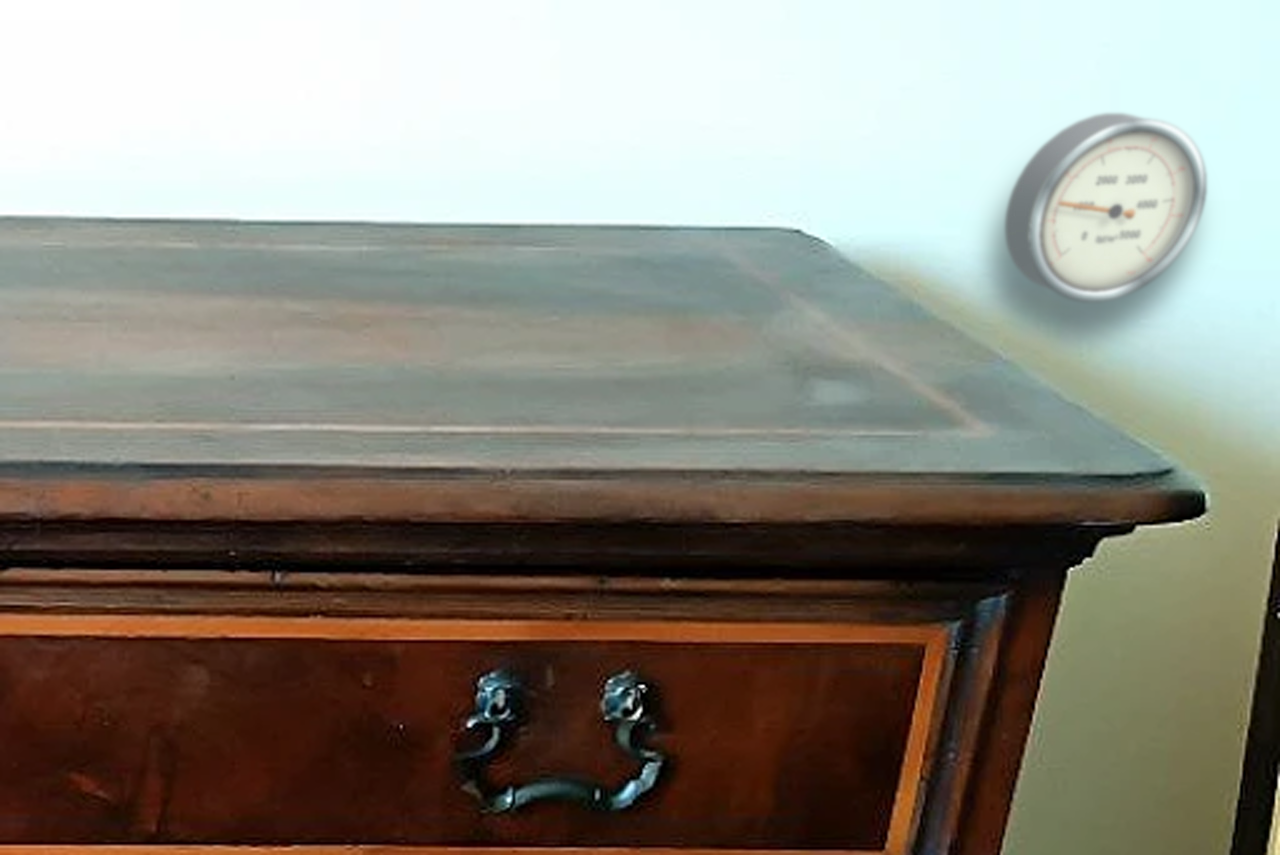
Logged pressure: {"value": 1000, "unit": "psi"}
